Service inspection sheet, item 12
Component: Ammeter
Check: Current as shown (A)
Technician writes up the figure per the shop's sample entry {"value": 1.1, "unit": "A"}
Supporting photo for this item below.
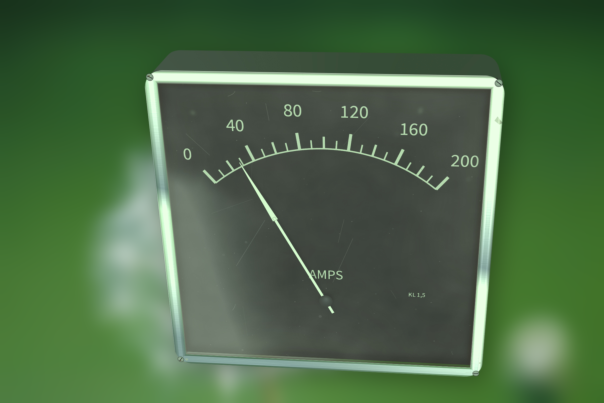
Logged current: {"value": 30, "unit": "A"}
